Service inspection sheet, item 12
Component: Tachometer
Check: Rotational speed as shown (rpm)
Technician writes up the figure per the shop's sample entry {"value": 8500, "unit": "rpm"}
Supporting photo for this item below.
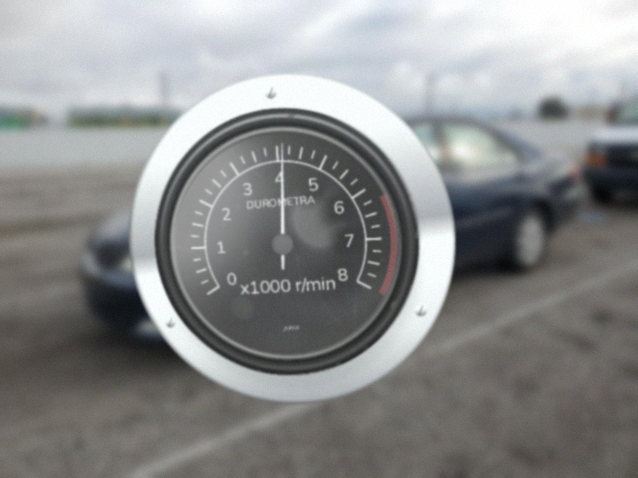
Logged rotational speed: {"value": 4125, "unit": "rpm"}
